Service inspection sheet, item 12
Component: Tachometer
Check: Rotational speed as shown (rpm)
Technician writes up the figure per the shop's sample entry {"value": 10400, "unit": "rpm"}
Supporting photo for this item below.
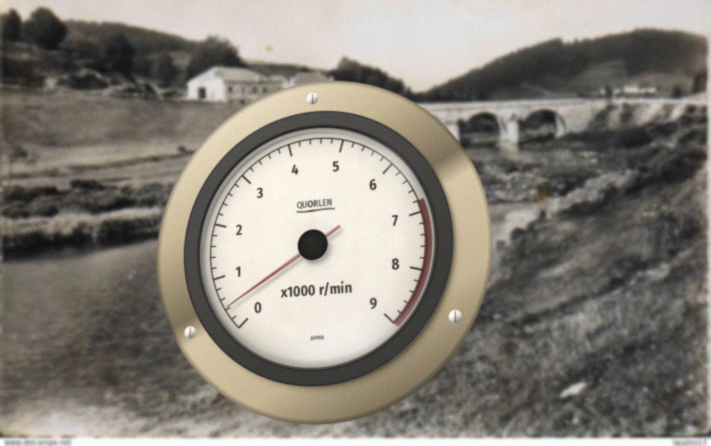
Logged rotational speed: {"value": 400, "unit": "rpm"}
